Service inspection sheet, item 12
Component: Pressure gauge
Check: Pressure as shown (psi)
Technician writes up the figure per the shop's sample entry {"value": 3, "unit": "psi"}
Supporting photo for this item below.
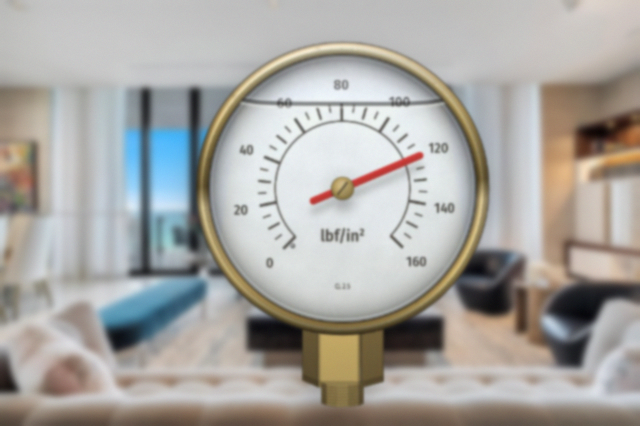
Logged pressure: {"value": 120, "unit": "psi"}
